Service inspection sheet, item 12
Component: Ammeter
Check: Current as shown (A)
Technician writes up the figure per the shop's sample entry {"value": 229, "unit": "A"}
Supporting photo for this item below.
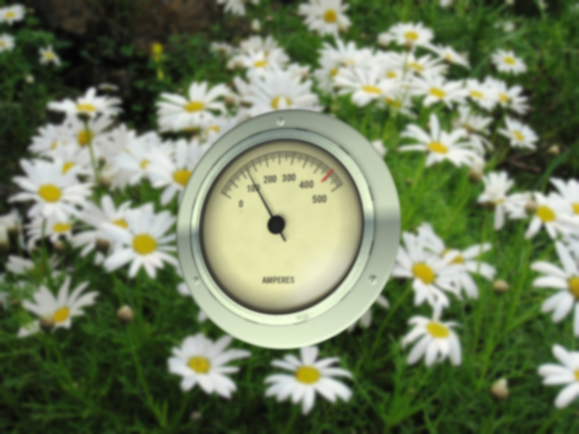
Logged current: {"value": 125, "unit": "A"}
